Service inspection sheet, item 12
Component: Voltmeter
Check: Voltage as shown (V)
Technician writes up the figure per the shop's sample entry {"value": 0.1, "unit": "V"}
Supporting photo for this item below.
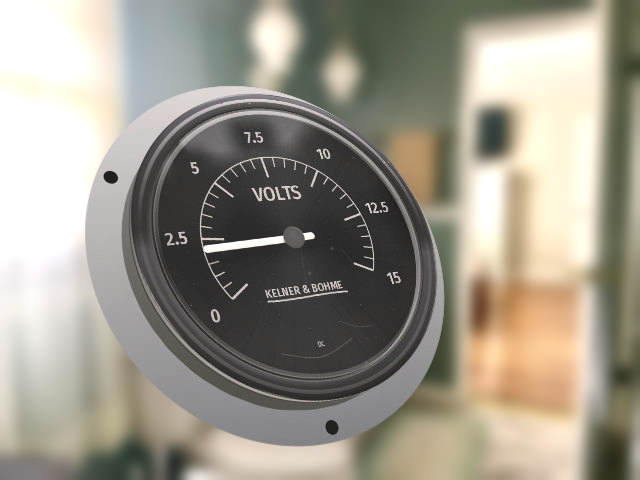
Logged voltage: {"value": 2, "unit": "V"}
